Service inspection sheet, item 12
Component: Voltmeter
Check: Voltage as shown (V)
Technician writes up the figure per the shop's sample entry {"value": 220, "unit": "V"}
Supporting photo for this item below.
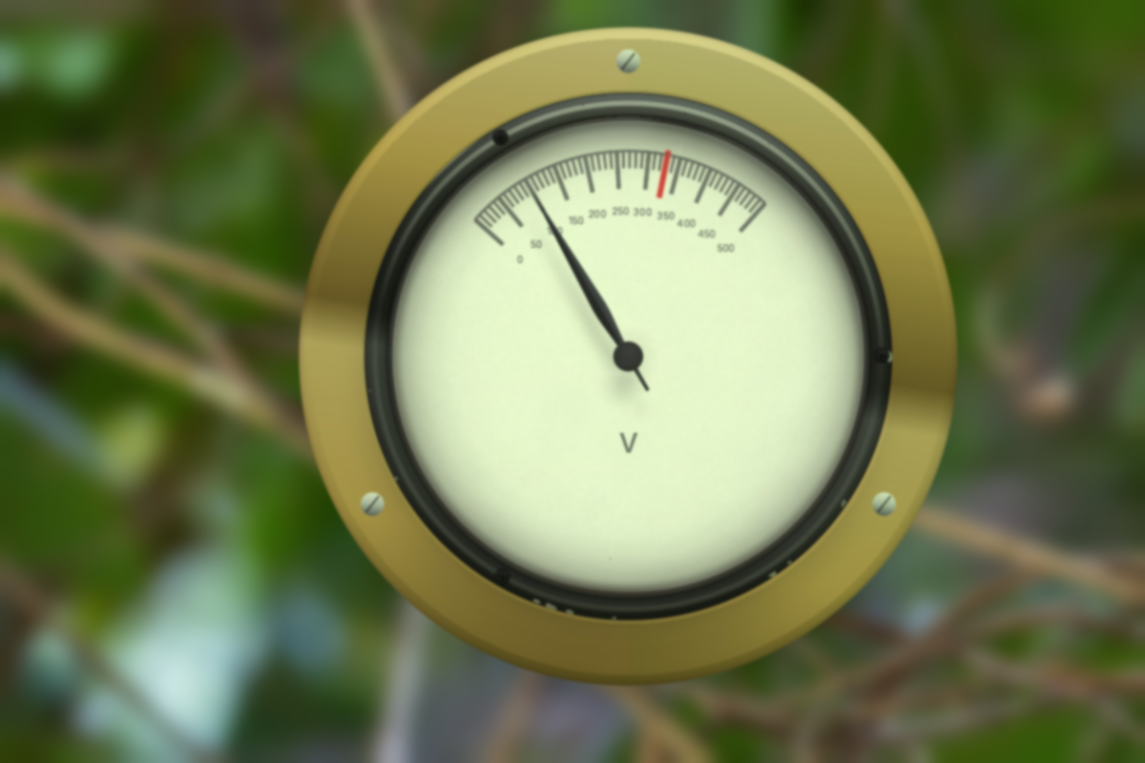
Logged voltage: {"value": 100, "unit": "V"}
